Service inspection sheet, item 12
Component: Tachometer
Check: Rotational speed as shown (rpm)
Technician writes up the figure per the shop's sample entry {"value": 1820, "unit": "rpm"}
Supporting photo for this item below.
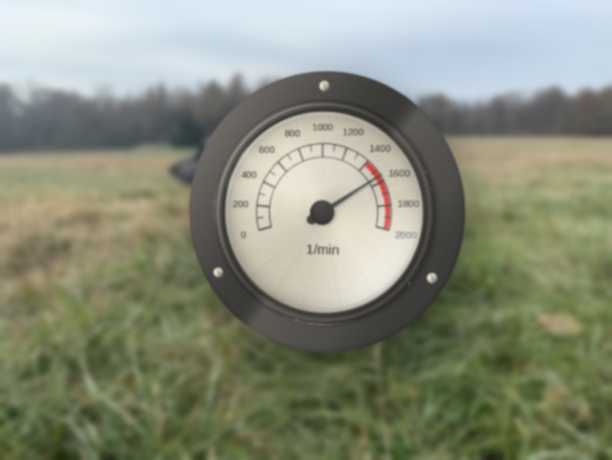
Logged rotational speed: {"value": 1550, "unit": "rpm"}
